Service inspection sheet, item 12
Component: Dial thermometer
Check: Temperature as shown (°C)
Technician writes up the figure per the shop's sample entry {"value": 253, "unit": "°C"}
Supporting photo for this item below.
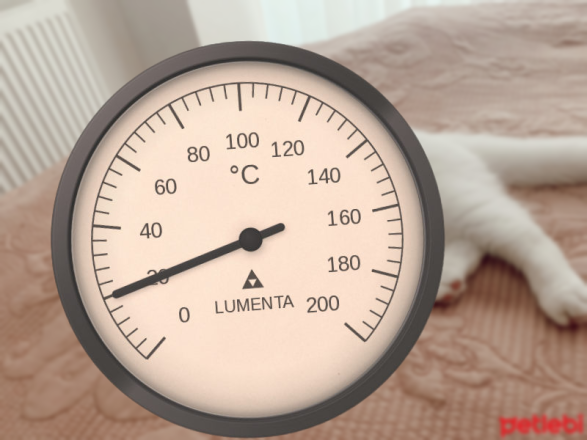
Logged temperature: {"value": 20, "unit": "°C"}
